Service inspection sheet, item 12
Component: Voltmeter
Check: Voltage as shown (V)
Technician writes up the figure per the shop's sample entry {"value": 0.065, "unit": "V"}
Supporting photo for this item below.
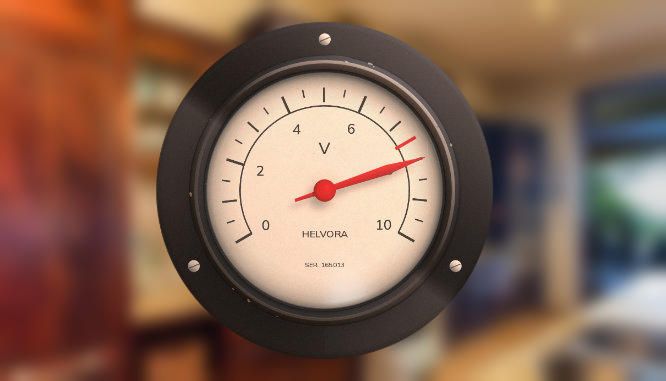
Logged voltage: {"value": 8, "unit": "V"}
